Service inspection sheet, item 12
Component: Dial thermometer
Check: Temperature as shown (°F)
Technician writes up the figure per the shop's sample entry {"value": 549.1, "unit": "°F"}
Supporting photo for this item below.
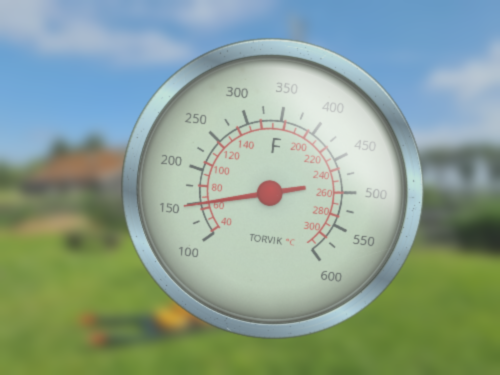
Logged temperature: {"value": 150, "unit": "°F"}
